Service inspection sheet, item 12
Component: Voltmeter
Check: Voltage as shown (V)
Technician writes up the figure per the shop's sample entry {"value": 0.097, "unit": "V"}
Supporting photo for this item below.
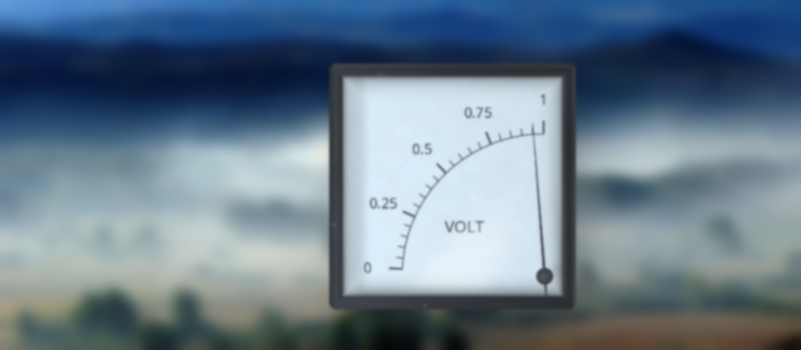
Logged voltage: {"value": 0.95, "unit": "V"}
